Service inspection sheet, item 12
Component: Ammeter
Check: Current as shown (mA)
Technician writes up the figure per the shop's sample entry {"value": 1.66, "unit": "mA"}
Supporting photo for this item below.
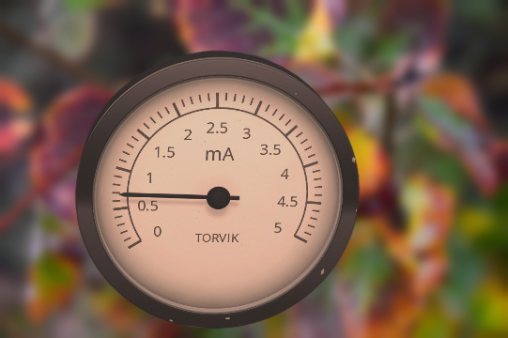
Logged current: {"value": 0.7, "unit": "mA"}
